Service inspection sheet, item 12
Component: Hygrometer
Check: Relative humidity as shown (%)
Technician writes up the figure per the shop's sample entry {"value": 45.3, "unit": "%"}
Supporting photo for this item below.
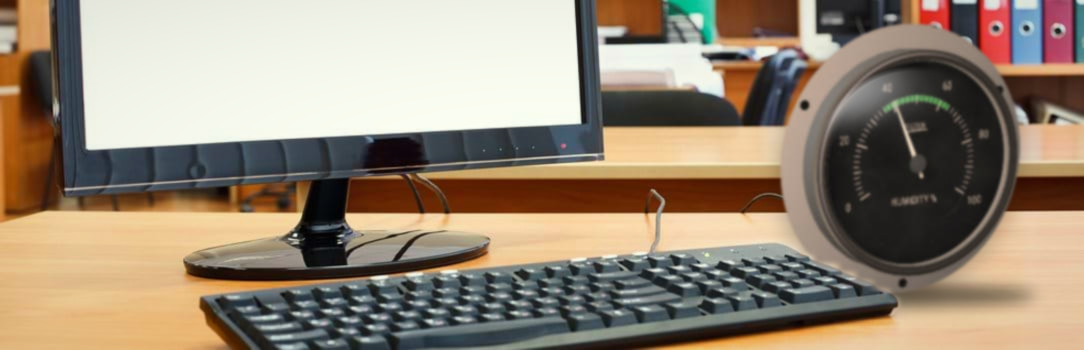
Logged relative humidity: {"value": 40, "unit": "%"}
